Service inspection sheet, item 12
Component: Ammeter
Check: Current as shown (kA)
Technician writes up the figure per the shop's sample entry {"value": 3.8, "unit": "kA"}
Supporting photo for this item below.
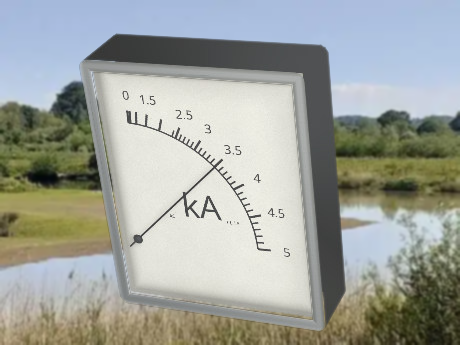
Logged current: {"value": 3.5, "unit": "kA"}
